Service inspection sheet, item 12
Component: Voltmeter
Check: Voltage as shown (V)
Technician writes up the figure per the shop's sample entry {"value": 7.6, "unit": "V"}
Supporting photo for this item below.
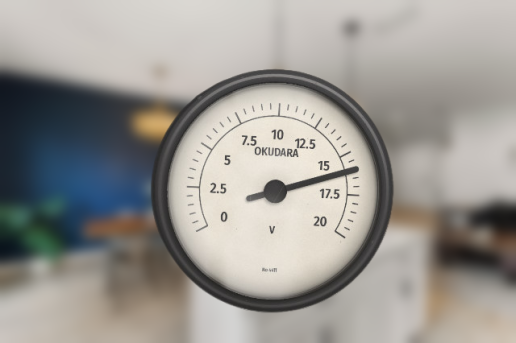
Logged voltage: {"value": 16, "unit": "V"}
